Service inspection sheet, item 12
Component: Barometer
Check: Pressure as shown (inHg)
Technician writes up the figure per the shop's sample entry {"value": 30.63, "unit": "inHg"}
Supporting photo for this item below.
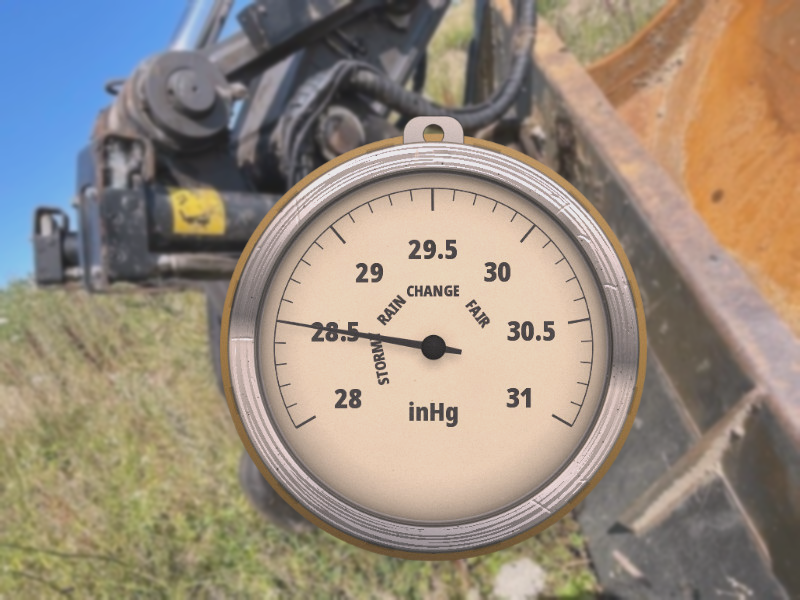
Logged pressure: {"value": 28.5, "unit": "inHg"}
